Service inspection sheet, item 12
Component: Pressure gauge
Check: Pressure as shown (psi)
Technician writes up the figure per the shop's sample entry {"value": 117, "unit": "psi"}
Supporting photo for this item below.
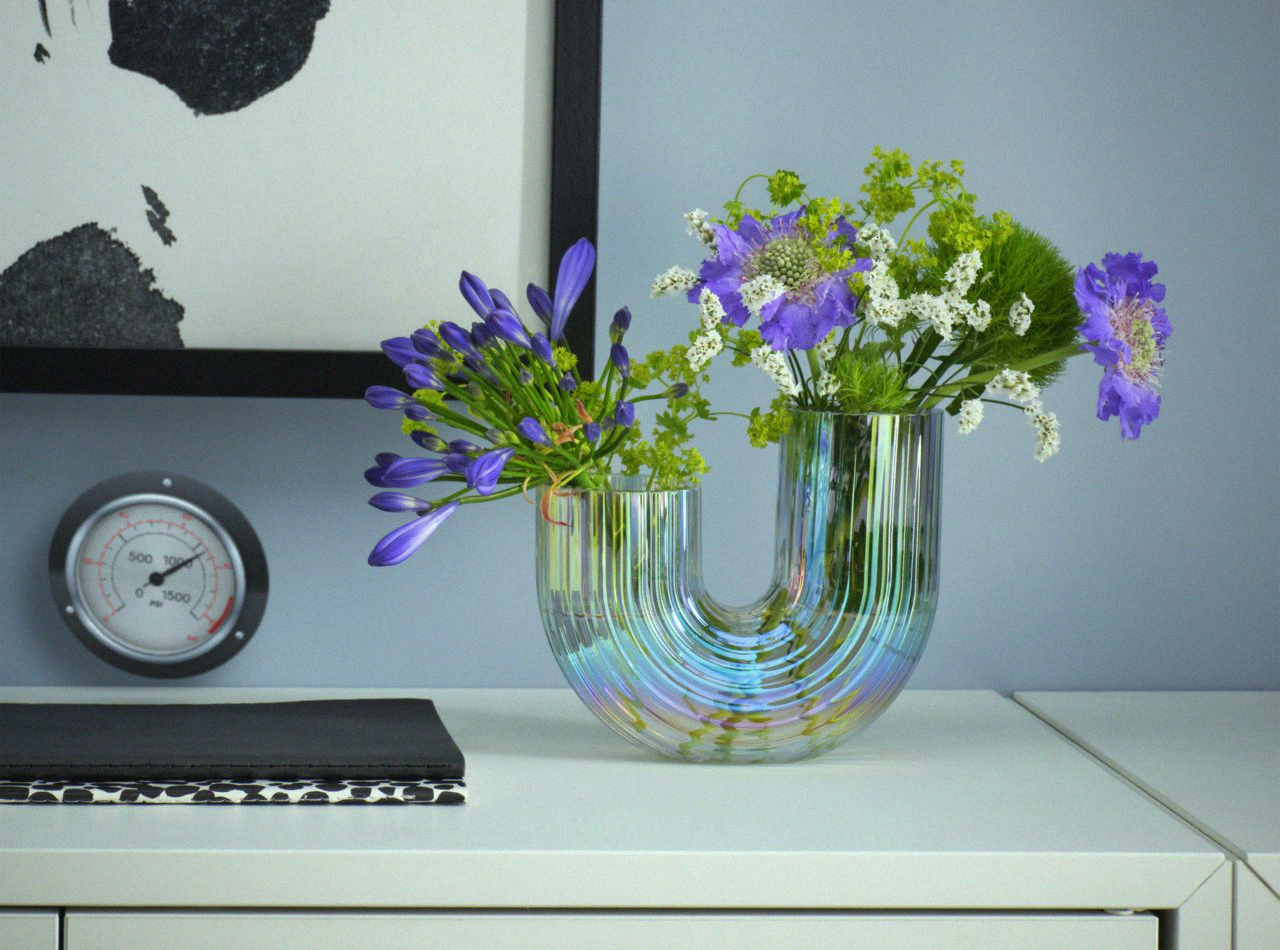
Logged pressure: {"value": 1050, "unit": "psi"}
